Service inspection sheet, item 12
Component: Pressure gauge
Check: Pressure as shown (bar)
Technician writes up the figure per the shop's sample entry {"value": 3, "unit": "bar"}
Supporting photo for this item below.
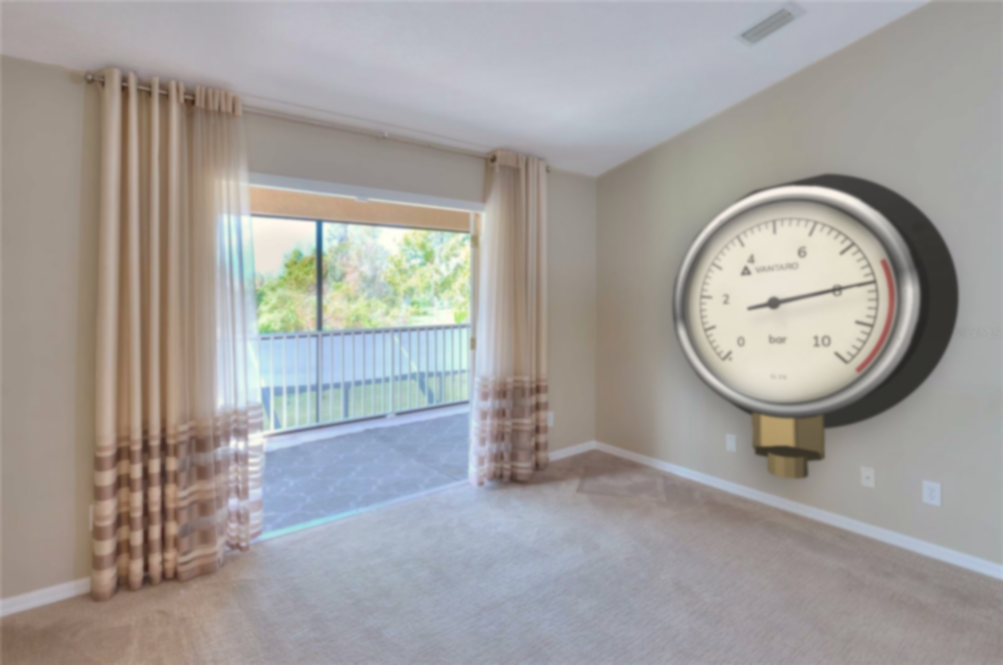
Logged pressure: {"value": 8, "unit": "bar"}
